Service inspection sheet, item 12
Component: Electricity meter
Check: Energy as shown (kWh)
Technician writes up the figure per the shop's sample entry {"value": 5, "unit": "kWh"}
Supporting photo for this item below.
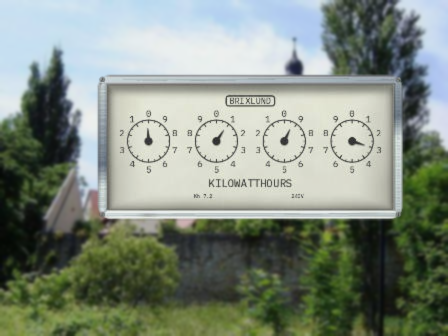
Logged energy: {"value": 93, "unit": "kWh"}
